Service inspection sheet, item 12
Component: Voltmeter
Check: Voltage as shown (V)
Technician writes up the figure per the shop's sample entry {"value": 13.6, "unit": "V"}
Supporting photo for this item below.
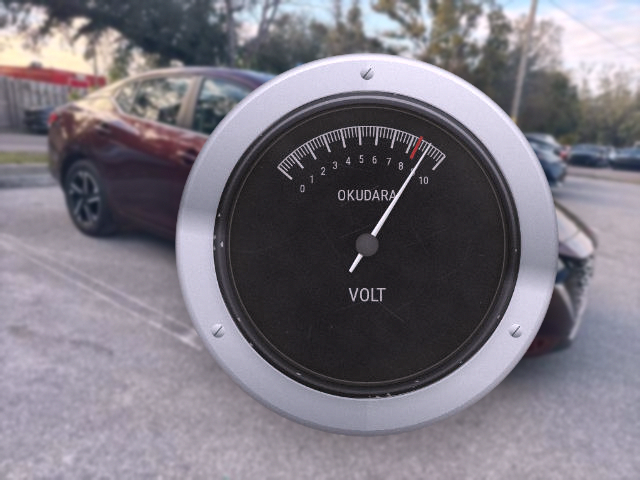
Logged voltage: {"value": 9, "unit": "V"}
